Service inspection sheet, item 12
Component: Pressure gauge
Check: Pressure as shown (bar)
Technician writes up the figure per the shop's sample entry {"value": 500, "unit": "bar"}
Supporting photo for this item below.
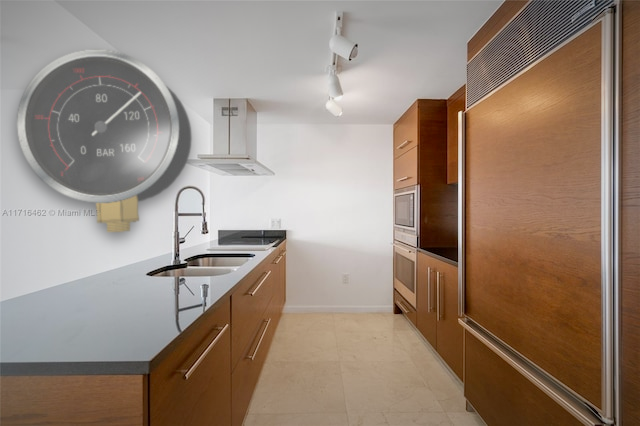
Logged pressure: {"value": 110, "unit": "bar"}
